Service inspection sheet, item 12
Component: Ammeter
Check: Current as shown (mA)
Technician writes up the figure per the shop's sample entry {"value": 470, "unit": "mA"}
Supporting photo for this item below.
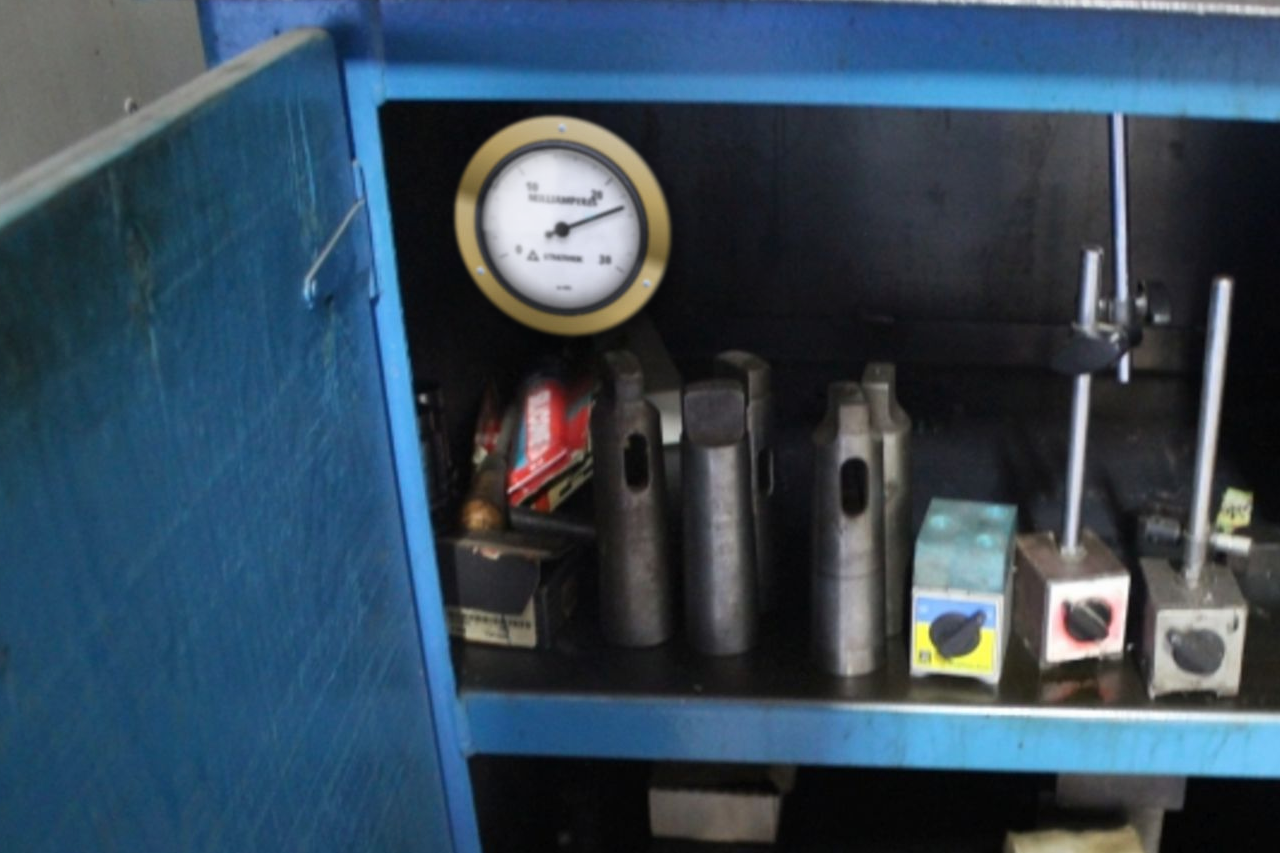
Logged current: {"value": 23, "unit": "mA"}
